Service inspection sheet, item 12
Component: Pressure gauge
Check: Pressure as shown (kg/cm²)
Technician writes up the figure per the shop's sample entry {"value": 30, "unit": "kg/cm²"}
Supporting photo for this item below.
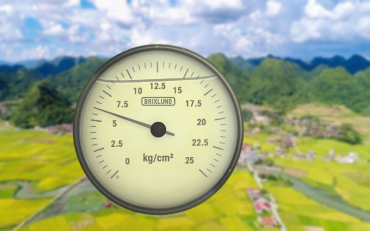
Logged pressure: {"value": 6, "unit": "kg/cm²"}
